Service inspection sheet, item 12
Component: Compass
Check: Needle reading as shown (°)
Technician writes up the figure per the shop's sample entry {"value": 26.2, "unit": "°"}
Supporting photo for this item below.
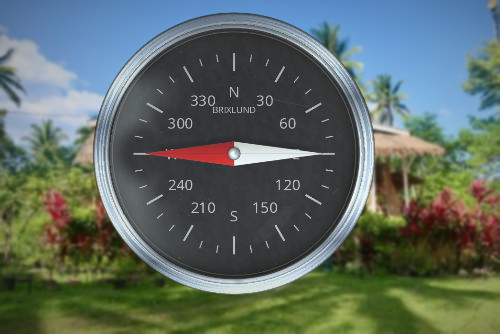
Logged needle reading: {"value": 270, "unit": "°"}
